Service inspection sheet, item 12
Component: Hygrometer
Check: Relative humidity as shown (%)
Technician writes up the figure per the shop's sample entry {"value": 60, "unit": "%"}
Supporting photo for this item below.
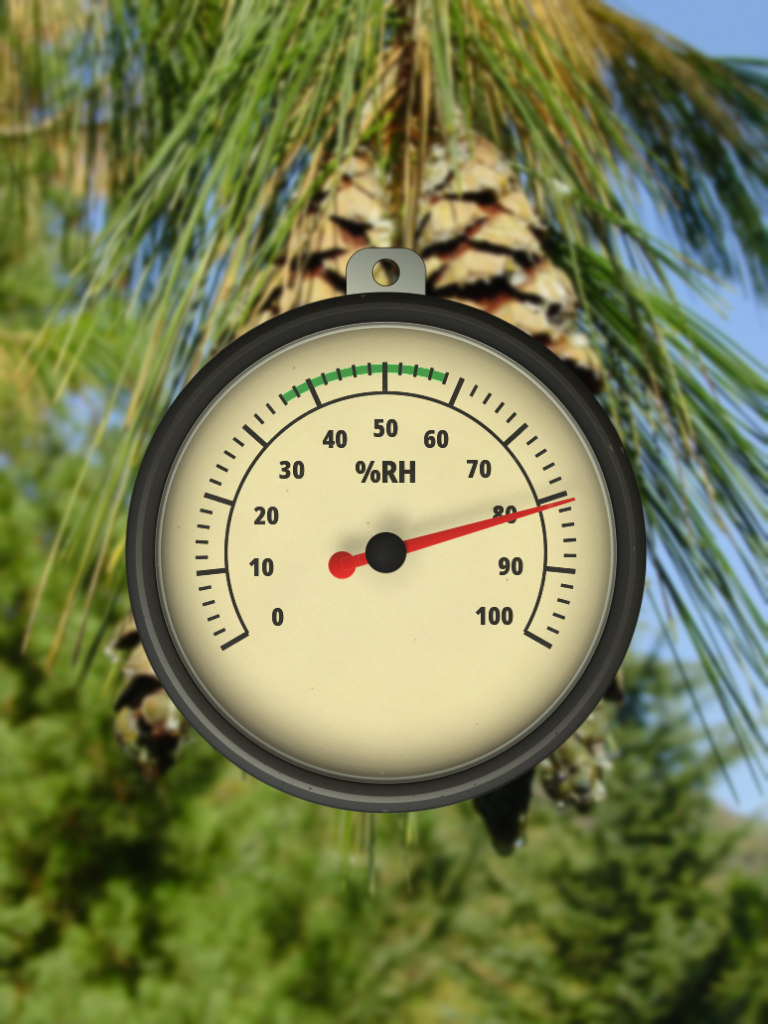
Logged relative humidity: {"value": 81, "unit": "%"}
